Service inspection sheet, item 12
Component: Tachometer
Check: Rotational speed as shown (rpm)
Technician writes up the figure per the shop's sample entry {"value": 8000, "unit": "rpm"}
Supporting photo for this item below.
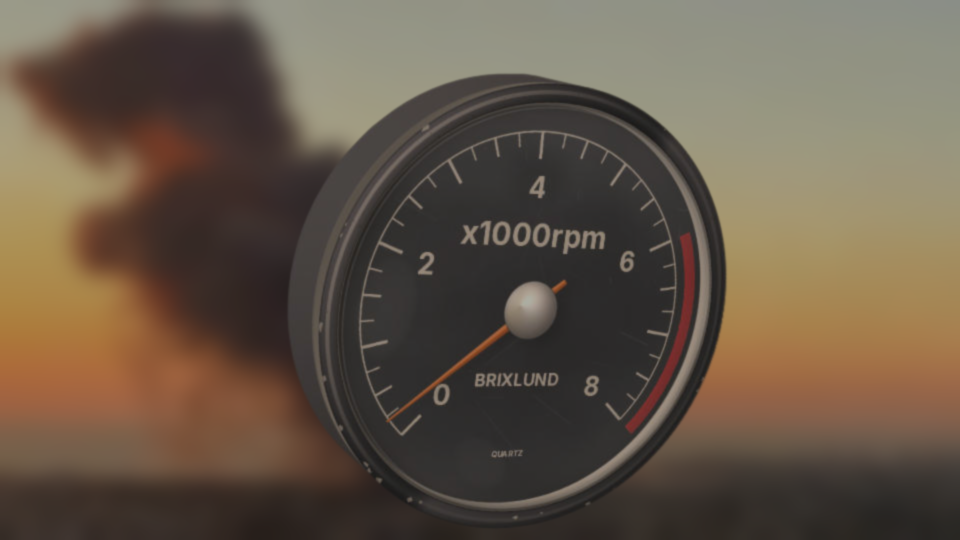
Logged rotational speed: {"value": 250, "unit": "rpm"}
